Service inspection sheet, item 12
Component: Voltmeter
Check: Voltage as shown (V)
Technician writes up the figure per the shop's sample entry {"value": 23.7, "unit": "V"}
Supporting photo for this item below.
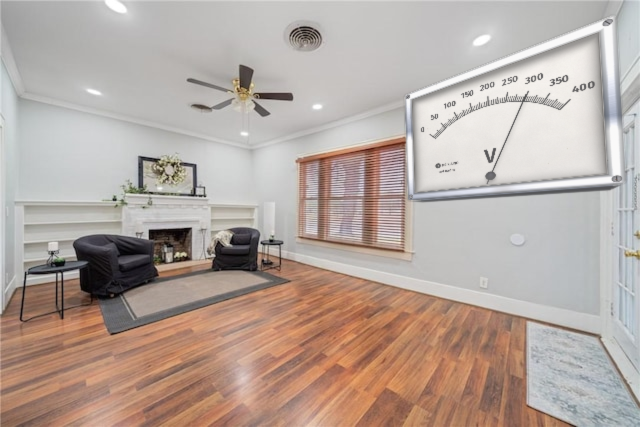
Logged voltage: {"value": 300, "unit": "V"}
